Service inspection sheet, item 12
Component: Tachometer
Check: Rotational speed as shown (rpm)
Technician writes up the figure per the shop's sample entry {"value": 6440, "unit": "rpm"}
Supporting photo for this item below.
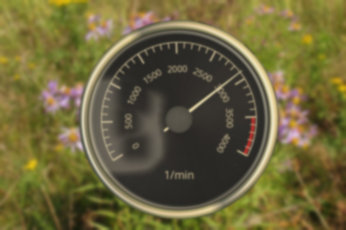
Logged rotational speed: {"value": 2900, "unit": "rpm"}
